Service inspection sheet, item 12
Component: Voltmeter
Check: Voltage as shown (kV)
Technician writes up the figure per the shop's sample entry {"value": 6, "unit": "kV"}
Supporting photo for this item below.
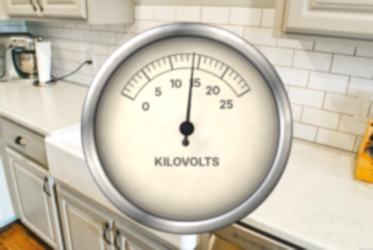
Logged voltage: {"value": 14, "unit": "kV"}
